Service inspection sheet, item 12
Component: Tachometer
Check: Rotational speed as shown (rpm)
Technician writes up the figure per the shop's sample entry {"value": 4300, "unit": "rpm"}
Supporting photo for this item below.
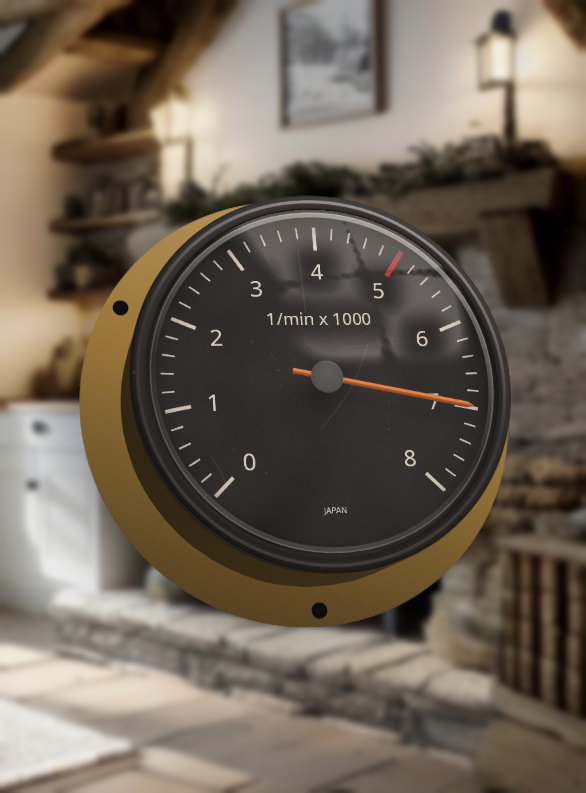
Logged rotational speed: {"value": 7000, "unit": "rpm"}
